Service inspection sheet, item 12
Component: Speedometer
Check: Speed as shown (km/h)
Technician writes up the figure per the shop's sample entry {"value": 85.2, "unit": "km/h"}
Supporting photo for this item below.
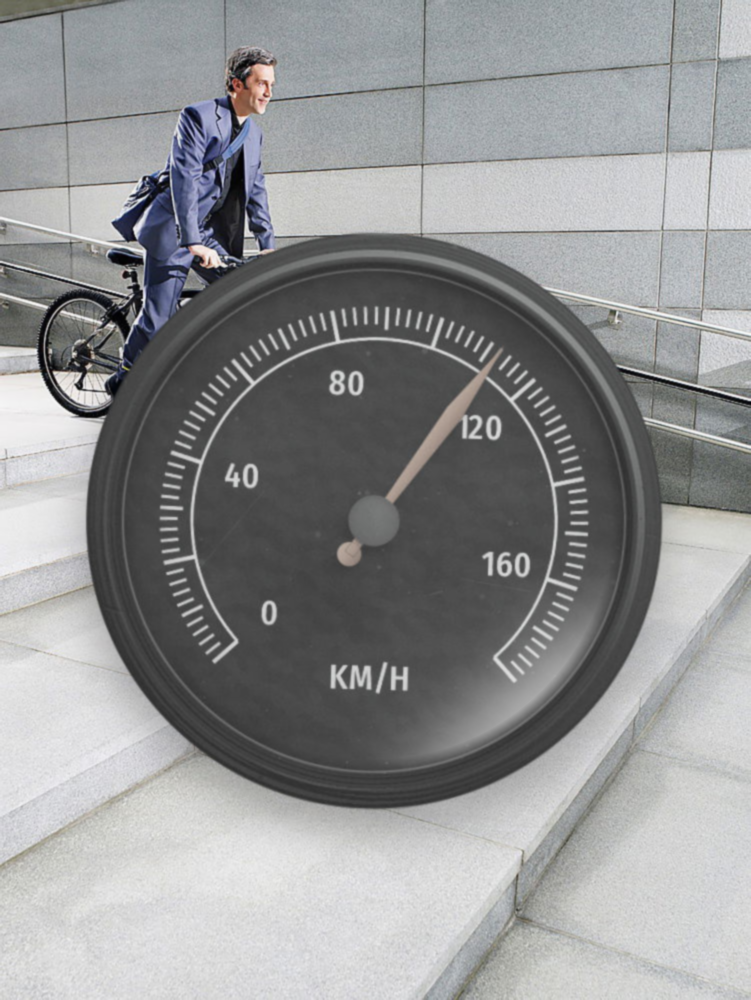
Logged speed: {"value": 112, "unit": "km/h"}
